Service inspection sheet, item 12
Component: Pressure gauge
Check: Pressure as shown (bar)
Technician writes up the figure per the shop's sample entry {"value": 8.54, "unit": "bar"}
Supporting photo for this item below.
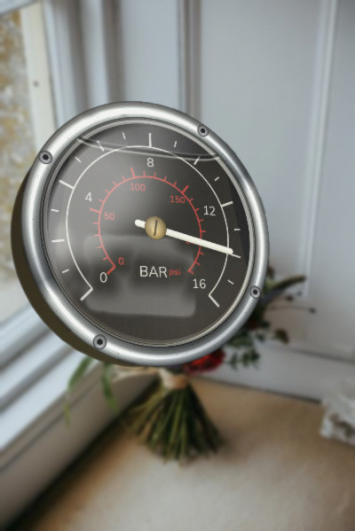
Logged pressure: {"value": 14, "unit": "bar"}
